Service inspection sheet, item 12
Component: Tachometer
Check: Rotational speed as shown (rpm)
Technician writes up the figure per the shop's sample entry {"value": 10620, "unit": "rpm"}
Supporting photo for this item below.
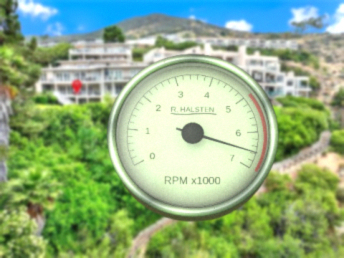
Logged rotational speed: {"value": 6600, "unit": "rpm"}
